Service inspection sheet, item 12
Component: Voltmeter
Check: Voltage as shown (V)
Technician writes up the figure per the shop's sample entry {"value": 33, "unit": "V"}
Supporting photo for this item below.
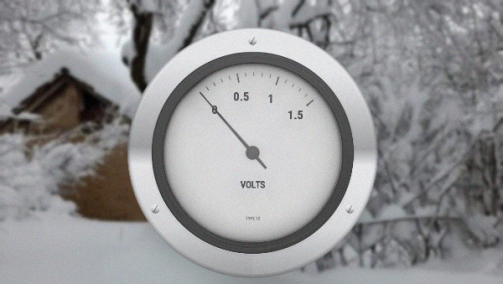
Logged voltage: {"value": 0, "unit": "V"}
